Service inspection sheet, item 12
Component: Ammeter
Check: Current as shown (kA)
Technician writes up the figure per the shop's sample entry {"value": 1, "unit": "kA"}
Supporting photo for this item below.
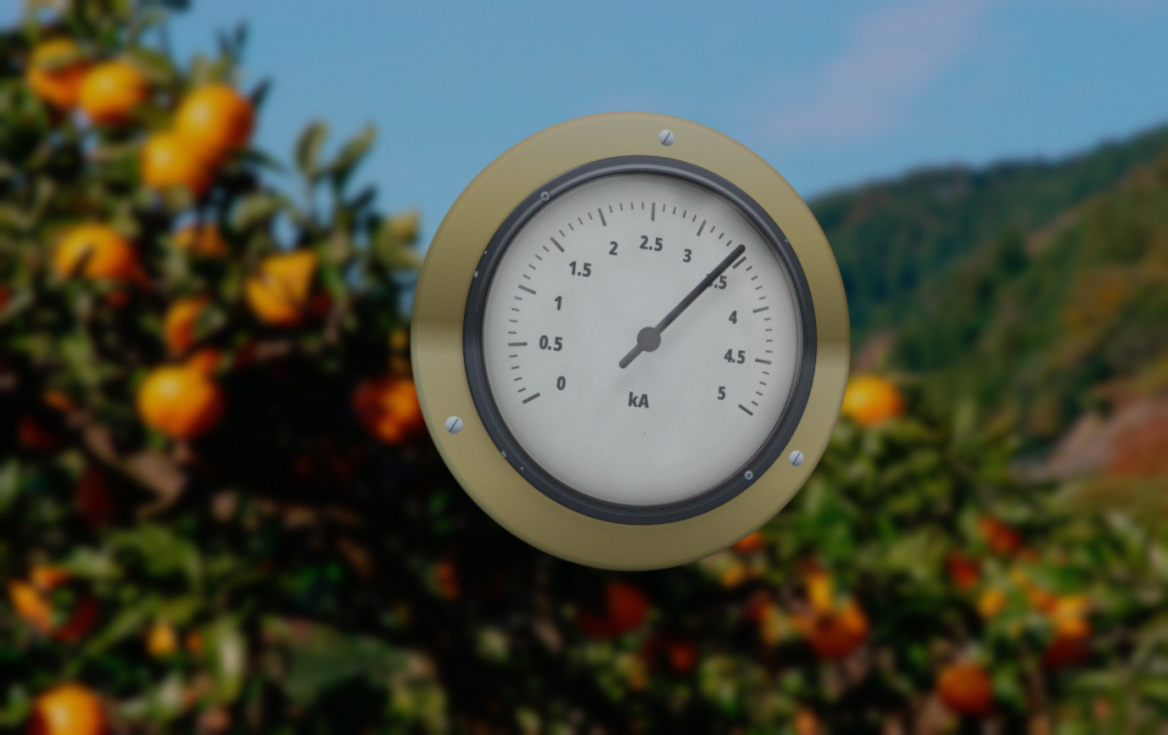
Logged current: {"value": 3.4, "unit": "kA"}
